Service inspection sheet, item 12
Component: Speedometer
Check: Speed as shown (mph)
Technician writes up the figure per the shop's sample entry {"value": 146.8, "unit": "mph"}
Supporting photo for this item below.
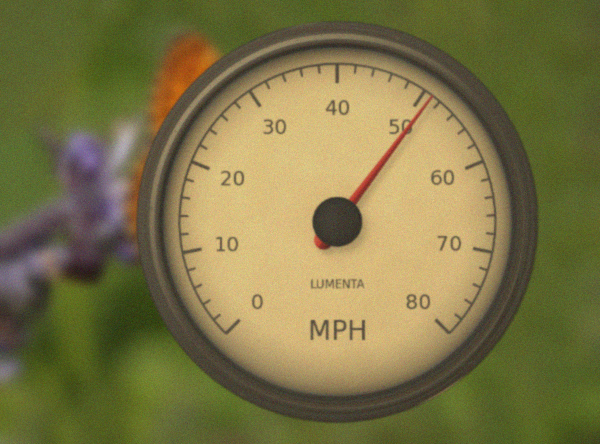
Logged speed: {"value": 51, "unit": "mph"}
